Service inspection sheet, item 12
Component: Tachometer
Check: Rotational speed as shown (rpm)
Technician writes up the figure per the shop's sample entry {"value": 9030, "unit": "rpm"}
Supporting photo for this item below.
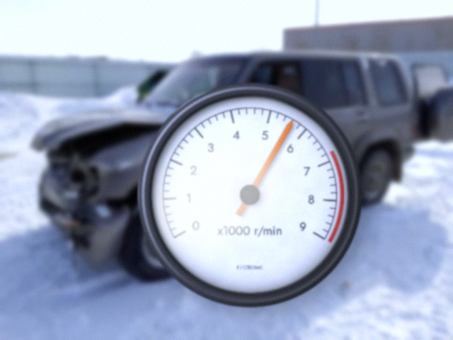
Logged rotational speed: {"value": 5600, "unit": "rpm"}
